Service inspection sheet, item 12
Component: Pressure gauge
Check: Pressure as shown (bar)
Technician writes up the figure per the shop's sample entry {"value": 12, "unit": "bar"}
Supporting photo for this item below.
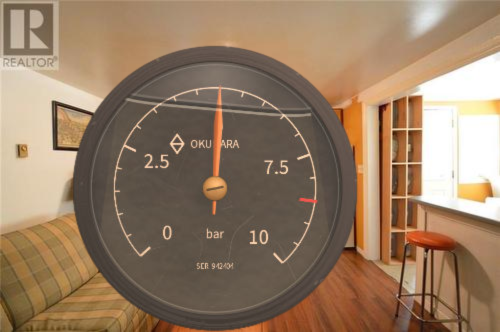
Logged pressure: {"value": 5, "unit": "bar"}
